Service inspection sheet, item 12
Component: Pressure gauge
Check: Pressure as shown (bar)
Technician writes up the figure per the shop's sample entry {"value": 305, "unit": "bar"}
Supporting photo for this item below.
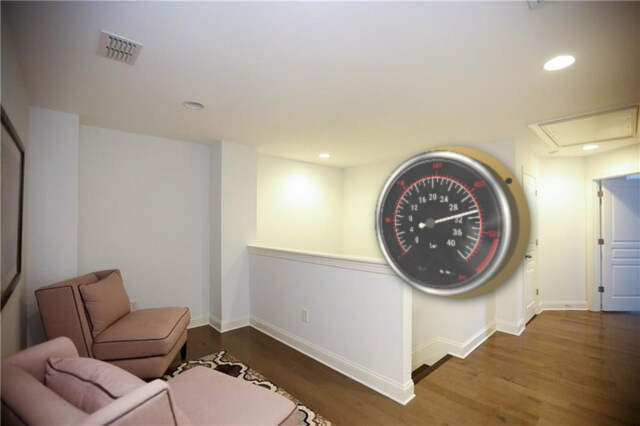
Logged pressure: {"value": 31, "unit": "bar"}
